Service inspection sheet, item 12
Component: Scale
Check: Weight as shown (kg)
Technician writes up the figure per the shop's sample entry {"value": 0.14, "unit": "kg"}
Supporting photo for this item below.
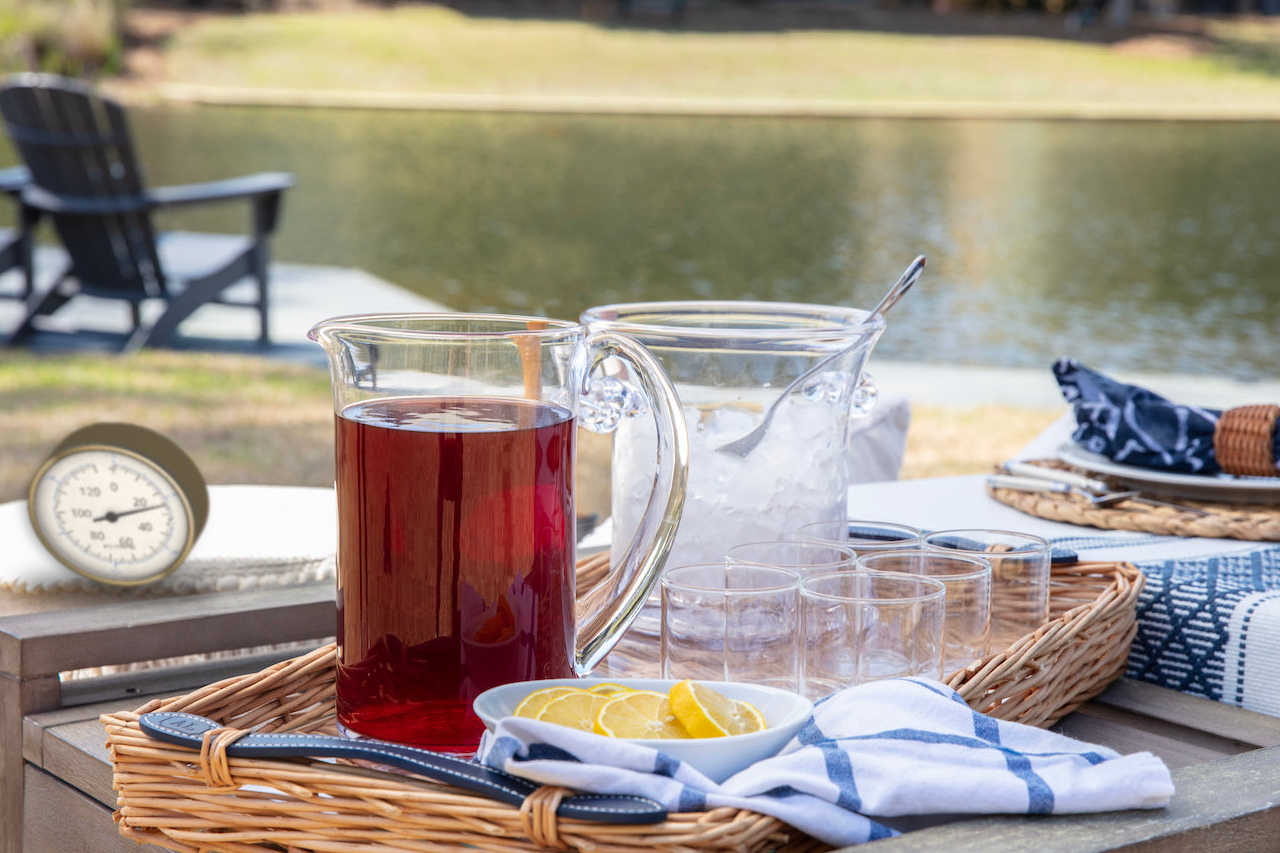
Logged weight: {"value": 25, "unit": "kg"}
